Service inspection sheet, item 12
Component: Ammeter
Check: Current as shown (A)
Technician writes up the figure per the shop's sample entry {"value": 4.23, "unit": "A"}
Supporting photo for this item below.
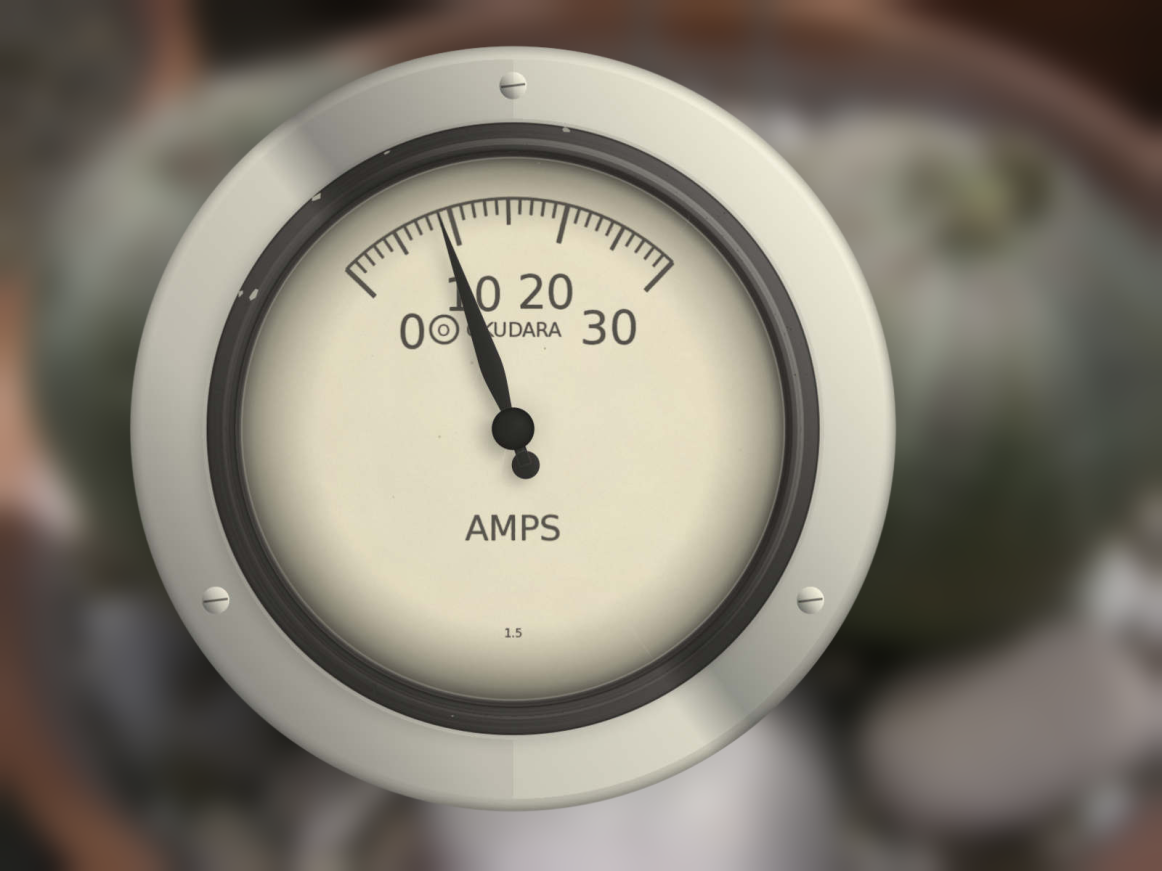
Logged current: {"value": 9, "unit": "A"}
